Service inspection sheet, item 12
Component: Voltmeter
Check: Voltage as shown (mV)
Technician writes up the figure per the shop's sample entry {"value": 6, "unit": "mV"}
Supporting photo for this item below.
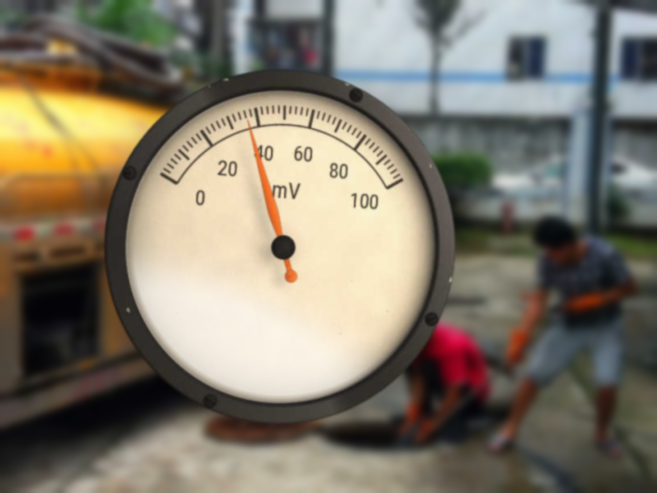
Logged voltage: {"value": 36, "unit": "mV"}
